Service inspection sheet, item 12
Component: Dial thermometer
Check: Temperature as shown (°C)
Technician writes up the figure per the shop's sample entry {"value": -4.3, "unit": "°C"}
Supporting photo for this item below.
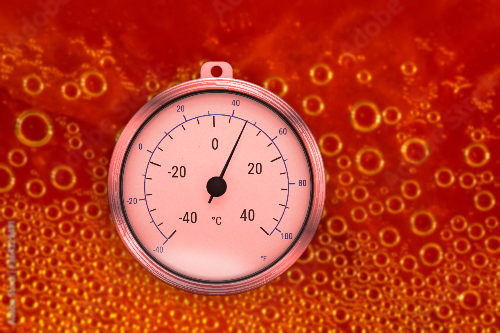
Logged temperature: {"value": 8, "unit": "°C"}
